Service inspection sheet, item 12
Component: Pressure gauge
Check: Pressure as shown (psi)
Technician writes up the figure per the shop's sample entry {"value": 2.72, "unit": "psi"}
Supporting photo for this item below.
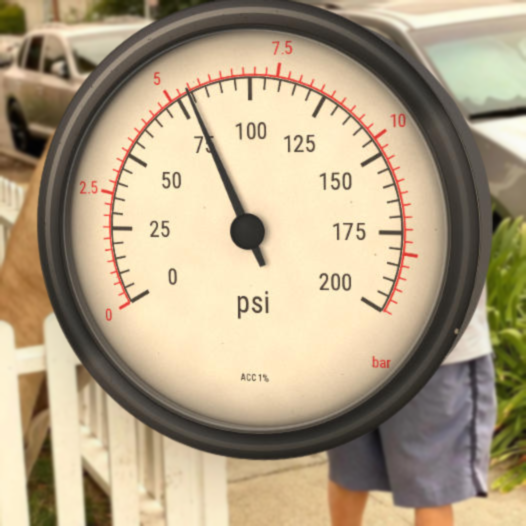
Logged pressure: {"value": 80, "unit": "psi"}
